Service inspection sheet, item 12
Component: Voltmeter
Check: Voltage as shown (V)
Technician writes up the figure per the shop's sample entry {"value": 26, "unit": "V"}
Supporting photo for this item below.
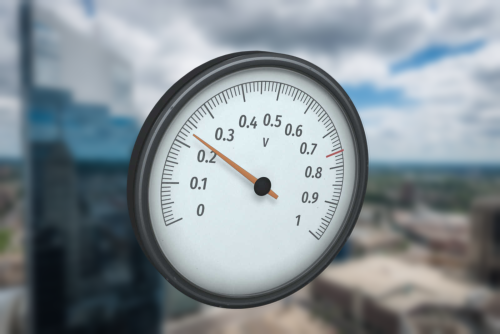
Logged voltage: {"value": 0.23, "unit": "V"}
